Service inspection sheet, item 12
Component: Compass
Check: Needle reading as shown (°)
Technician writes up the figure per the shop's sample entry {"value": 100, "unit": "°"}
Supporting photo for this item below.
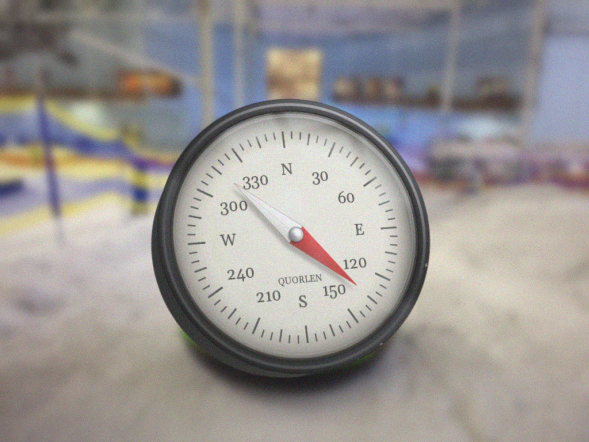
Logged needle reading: {"value": 135, "unit": "°"}
